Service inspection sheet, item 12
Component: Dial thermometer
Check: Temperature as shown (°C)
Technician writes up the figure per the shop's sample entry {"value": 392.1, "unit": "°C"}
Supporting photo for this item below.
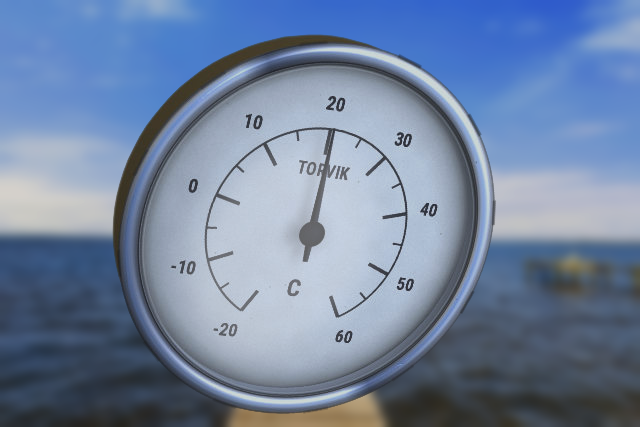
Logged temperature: {"value": 20, "unit": "°C"}
